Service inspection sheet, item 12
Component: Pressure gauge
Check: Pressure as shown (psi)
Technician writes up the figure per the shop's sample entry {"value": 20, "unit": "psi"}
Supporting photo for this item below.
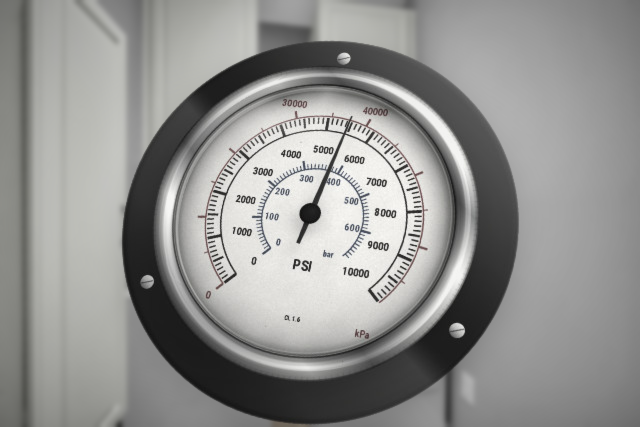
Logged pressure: {"value": 5500, "unit": "psi"}
